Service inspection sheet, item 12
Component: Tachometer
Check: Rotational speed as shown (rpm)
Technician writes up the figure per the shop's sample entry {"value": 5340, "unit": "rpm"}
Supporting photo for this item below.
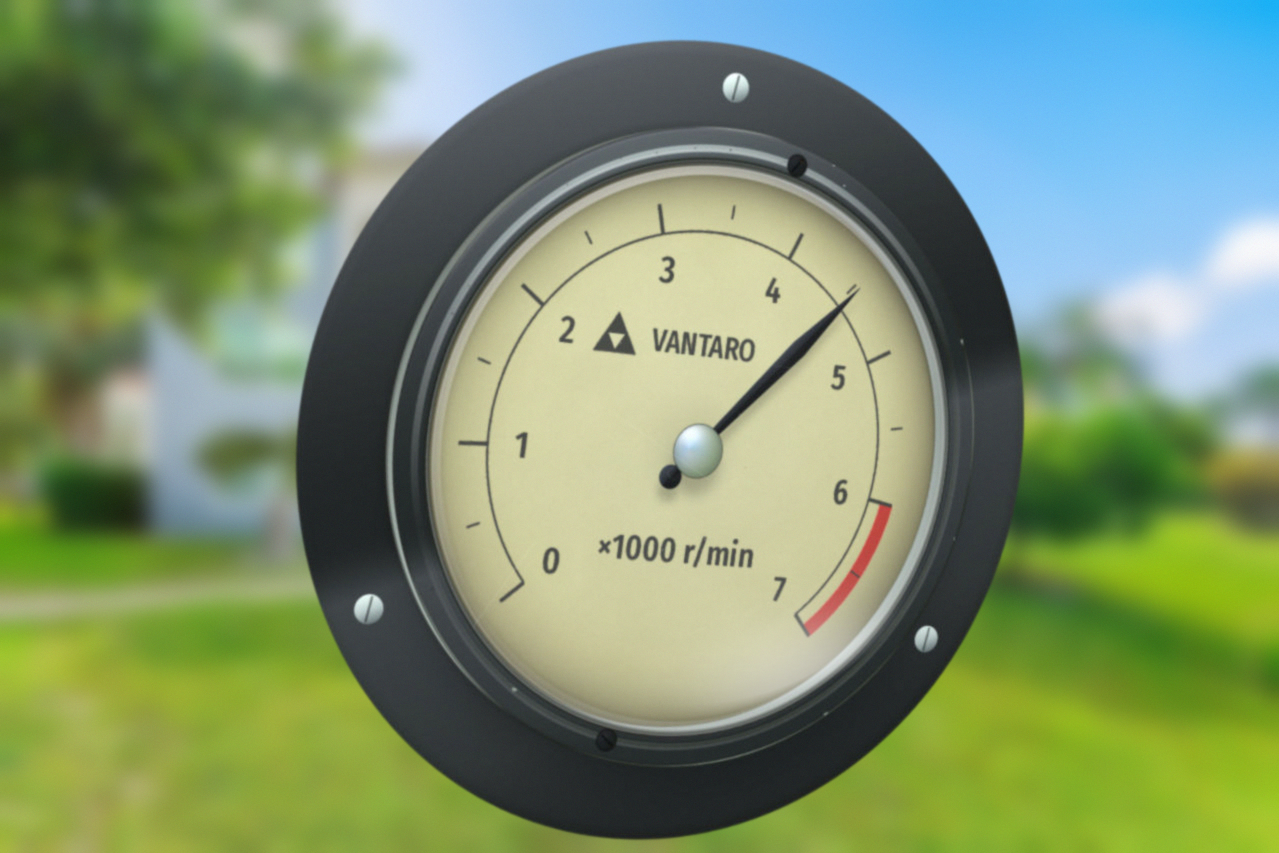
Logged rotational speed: {"value": 4500, "unit": "rpm"}
